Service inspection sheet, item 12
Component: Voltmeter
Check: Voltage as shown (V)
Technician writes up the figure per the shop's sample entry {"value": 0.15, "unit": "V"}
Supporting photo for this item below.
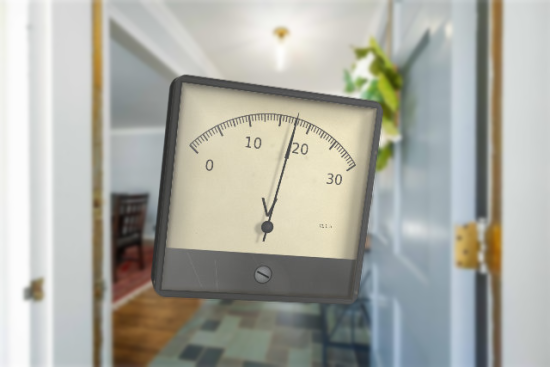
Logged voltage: {"value": 17.5, "unit": "V"}
